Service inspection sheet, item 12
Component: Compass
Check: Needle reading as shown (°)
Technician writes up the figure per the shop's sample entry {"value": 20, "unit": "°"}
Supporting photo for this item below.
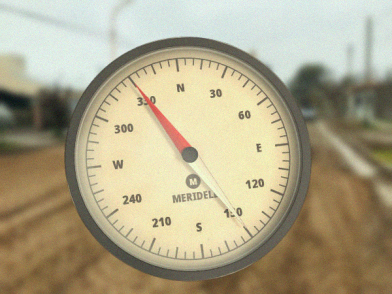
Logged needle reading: {"value": 330, "unit": "°"}
